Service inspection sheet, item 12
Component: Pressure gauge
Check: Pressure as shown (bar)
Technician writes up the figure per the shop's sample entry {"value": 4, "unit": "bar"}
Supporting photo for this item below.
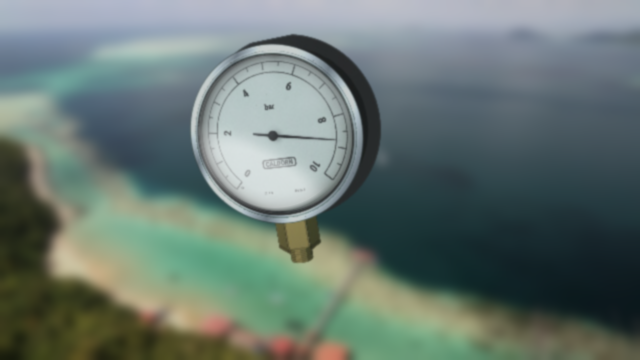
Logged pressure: {"value": 8.75, "unit": "bar"}
